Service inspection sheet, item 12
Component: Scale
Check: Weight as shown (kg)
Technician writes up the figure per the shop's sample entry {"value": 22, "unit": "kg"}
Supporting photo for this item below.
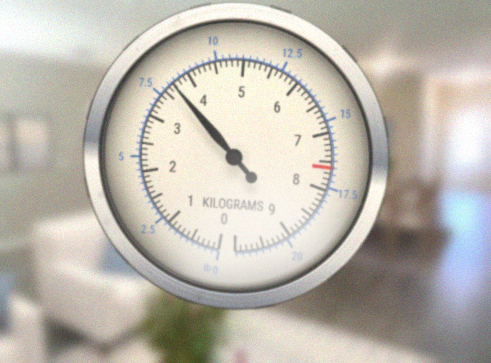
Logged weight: {"value": 3.7, "unit": "kg"}
